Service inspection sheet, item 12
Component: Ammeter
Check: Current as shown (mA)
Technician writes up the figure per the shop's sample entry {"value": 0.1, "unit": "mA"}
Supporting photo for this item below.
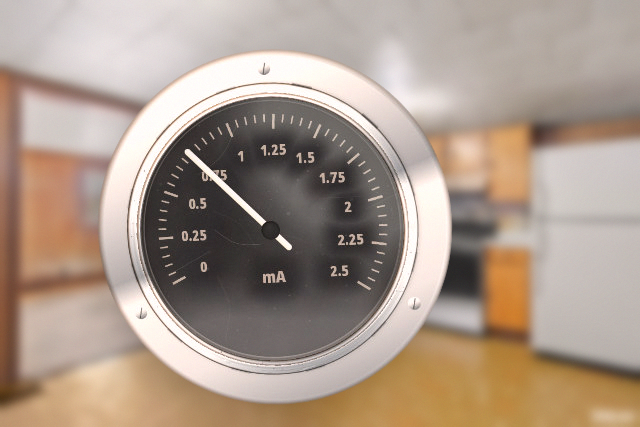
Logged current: {"value": 0.75, "unit": "mA"}
